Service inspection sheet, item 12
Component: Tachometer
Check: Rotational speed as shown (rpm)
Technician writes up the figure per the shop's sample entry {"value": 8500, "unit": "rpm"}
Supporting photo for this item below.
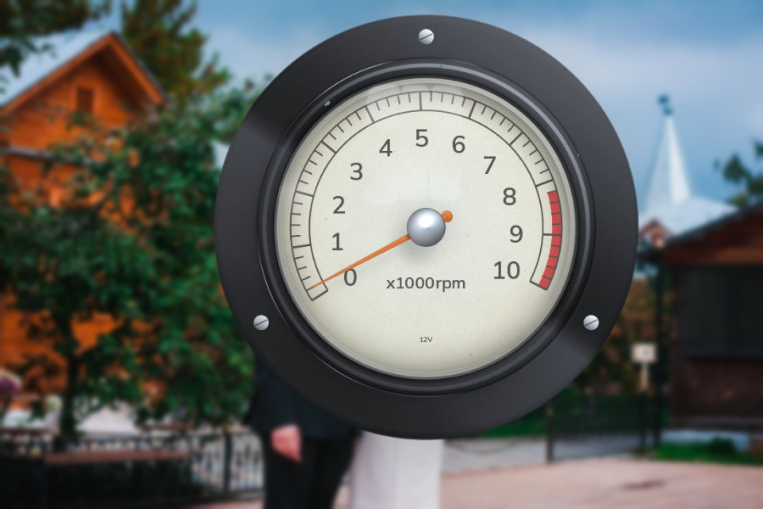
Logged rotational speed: {"value": 200, "unit": "rpm"}
